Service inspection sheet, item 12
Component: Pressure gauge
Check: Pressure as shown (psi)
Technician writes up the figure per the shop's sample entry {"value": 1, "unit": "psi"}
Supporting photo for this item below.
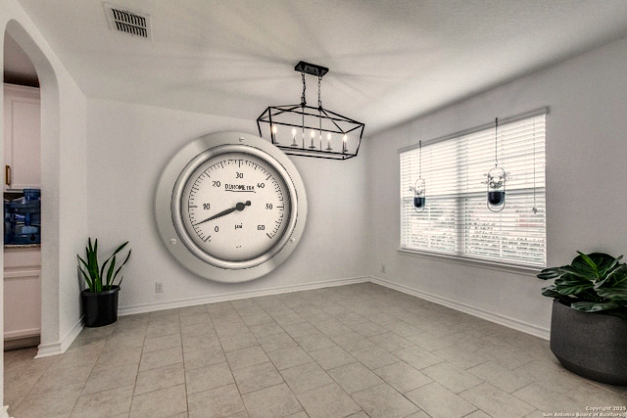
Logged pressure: {"value": 5, "unit": "psi"}
